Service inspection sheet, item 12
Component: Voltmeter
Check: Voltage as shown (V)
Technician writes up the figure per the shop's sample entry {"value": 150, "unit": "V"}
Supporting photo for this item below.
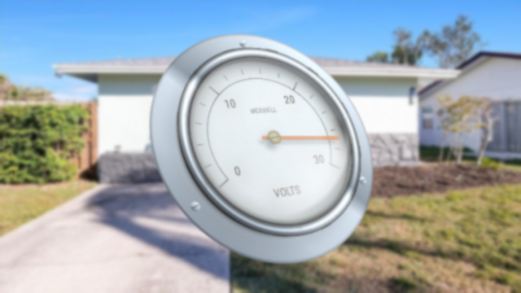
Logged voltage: {"value": 27, "unit": "V"}
